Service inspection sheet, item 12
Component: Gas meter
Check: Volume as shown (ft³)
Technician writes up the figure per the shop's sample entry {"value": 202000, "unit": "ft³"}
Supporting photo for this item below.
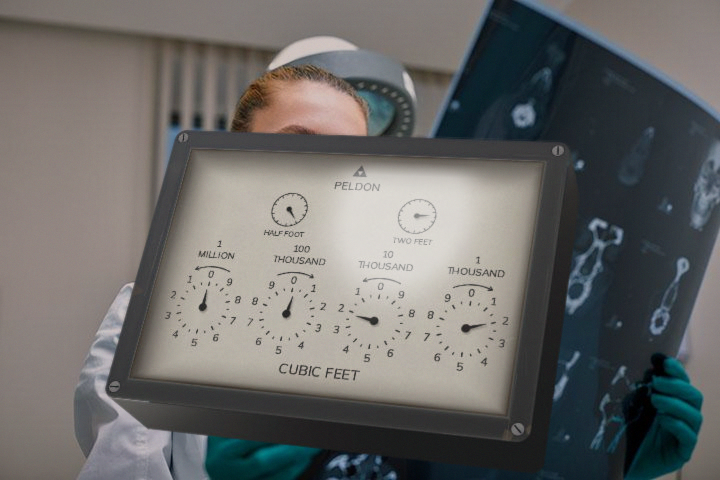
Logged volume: {"value": 2200, "unit": "ft³"}
